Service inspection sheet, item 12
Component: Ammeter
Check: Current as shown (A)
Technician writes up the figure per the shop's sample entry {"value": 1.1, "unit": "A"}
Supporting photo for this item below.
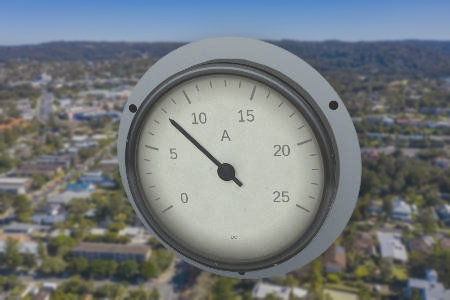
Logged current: {"value": 8, "unit": "A"}
